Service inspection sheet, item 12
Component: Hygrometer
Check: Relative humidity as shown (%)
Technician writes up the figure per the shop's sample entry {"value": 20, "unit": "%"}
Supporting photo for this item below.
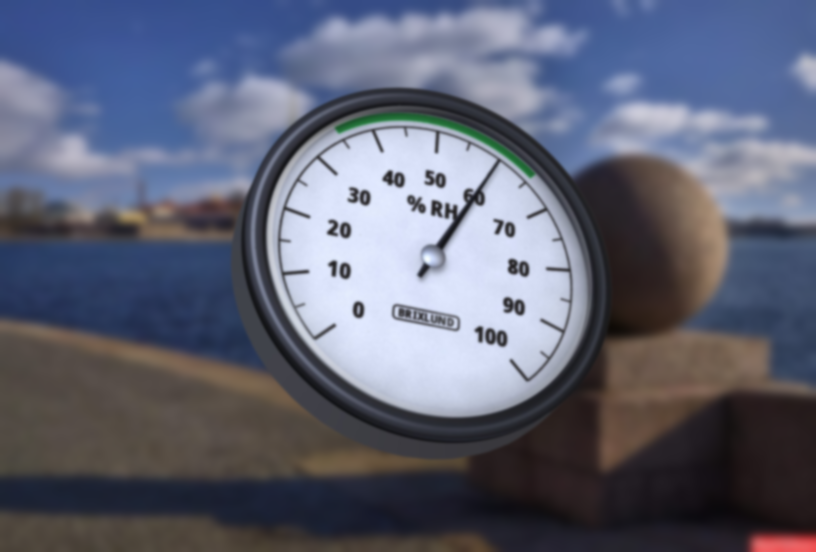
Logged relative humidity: {"value": 60, "unit": "%"}
